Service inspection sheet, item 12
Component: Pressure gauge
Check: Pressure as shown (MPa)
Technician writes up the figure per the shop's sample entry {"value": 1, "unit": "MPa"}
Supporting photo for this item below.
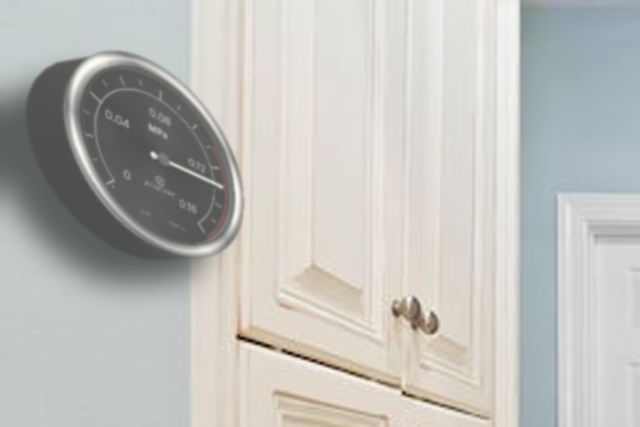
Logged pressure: {"value": 0.13, "unit": "MPa"}
